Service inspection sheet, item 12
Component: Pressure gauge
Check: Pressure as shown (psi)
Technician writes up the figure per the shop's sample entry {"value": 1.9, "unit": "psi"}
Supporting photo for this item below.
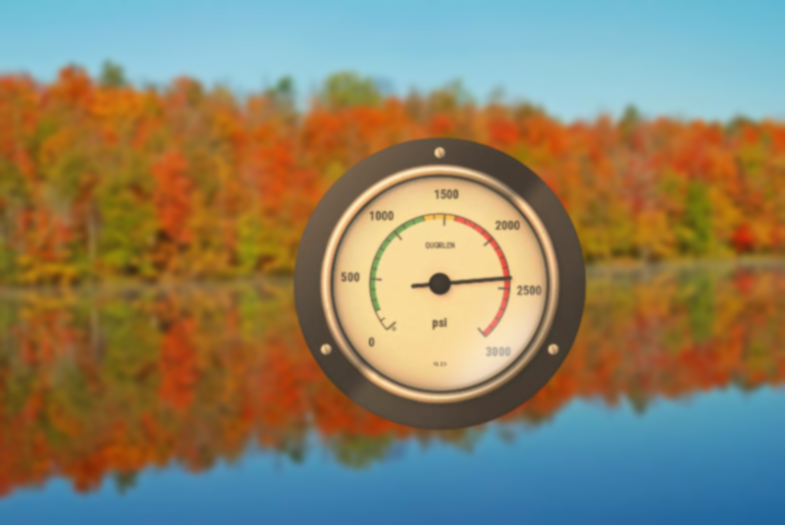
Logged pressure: {"value": 2400, "unit": "psi"}
